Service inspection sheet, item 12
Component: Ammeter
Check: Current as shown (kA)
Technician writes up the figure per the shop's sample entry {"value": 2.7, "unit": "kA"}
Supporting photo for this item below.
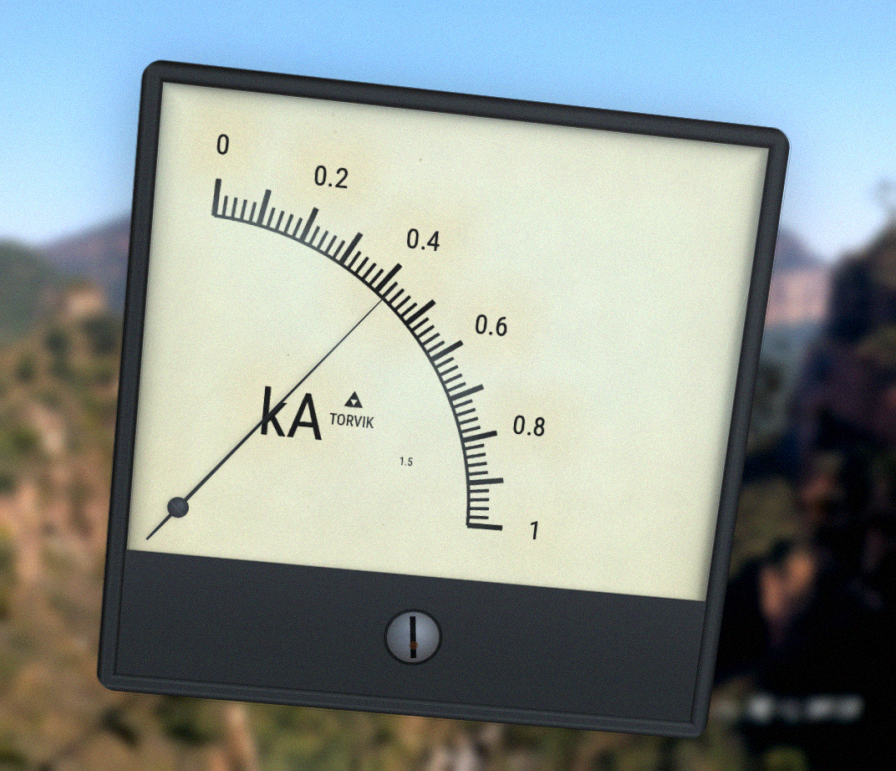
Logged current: {"value": 0.42, "unit": "kA"}
